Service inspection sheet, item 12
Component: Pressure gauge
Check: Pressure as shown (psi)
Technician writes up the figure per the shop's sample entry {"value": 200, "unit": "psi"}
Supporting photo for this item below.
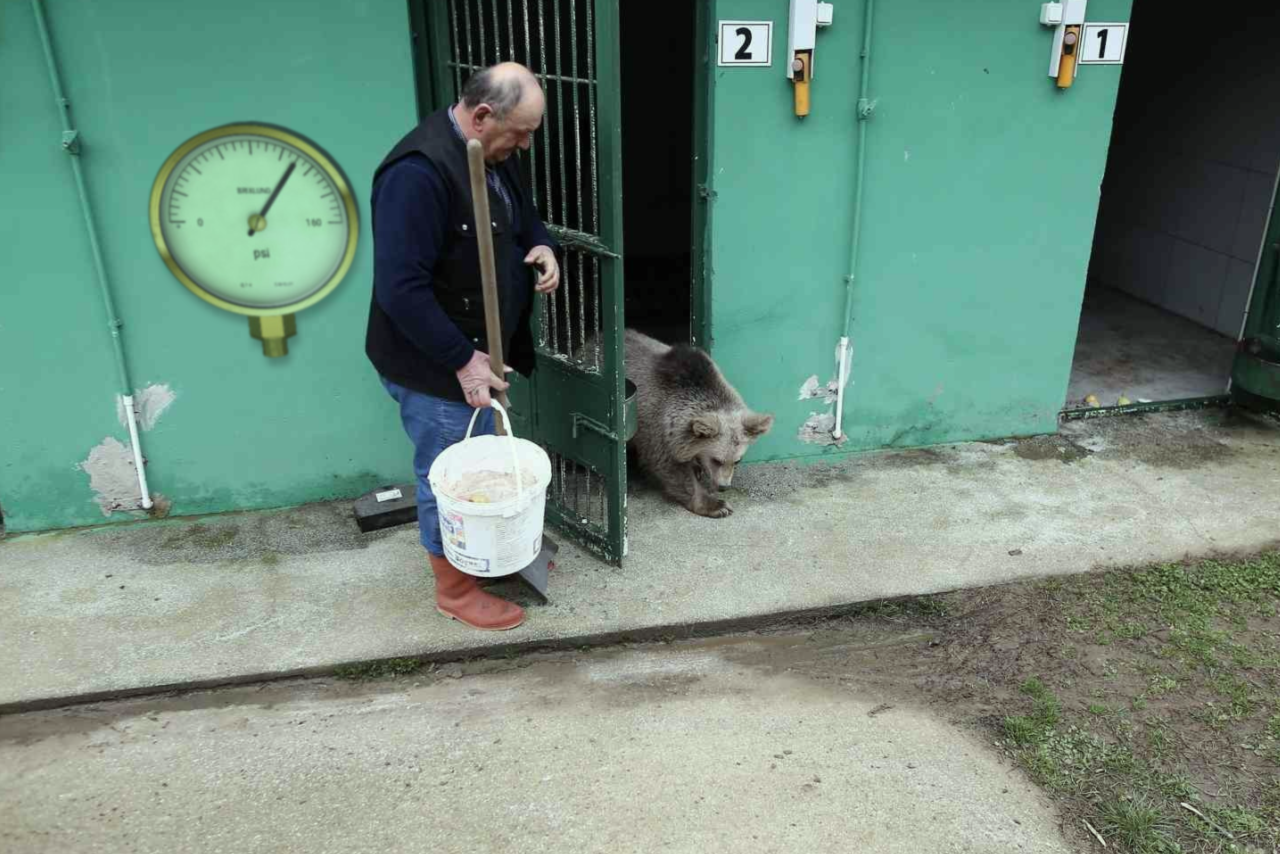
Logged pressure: {"value": 110, "unit": "psi"}
